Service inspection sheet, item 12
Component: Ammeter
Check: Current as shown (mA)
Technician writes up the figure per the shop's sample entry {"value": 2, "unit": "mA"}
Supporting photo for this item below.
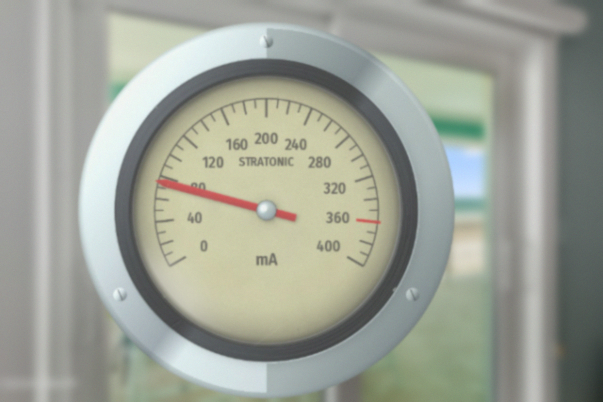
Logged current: {"value": 75, "unit": "mA"}
